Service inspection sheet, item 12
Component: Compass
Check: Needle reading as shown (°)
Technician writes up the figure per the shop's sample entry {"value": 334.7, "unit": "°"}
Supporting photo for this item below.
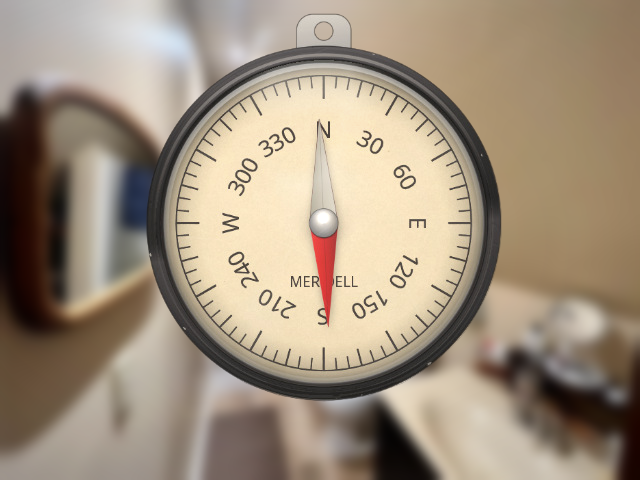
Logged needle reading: {"value": 177.5, "unit": "°"}
